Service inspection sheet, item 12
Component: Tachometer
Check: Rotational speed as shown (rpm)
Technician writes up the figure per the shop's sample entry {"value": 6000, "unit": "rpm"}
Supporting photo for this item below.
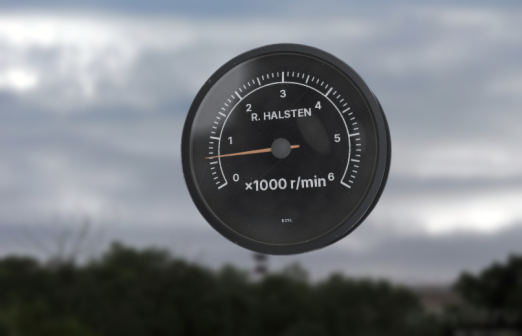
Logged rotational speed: {"value": 600, "unit": "rpm"}
